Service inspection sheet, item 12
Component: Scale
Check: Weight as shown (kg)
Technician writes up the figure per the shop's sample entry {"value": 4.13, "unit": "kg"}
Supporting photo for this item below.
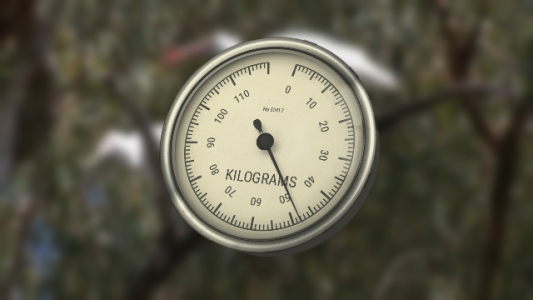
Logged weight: {"value": 48, "unit": "kg"}
